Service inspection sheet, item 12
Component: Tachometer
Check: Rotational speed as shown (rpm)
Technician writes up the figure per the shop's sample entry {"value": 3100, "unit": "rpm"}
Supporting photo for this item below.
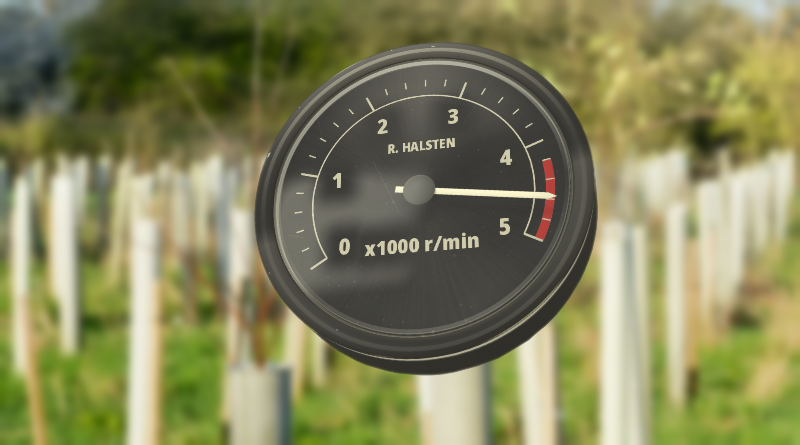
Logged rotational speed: {"value": 4600, "unit": "rpm"}
